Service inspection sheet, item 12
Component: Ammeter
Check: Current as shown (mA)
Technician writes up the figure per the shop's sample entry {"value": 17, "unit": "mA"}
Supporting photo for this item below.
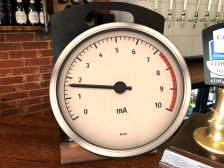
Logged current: {"value": 1.6, "unit": "mA"}
